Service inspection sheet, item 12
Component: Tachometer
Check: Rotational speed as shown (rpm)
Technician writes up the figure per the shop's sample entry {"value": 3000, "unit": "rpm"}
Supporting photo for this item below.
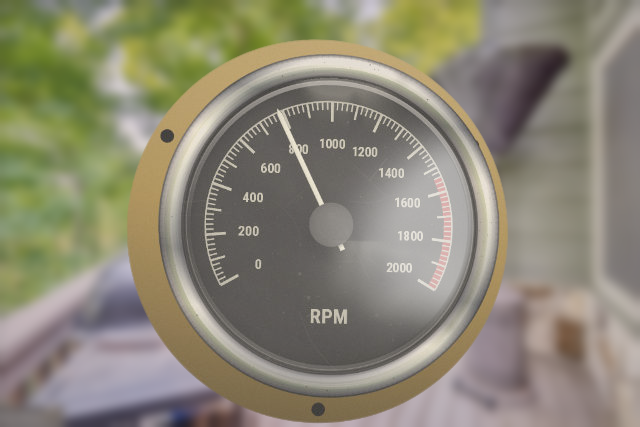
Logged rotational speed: {"value": 780, "unit": "rpm"}
